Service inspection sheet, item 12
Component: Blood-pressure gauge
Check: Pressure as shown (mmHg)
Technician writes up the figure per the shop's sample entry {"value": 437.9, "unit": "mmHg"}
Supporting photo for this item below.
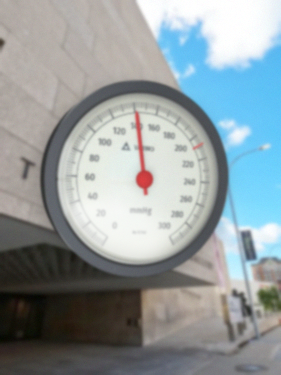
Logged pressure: {"value": 140, "unit": "mmHg"}
